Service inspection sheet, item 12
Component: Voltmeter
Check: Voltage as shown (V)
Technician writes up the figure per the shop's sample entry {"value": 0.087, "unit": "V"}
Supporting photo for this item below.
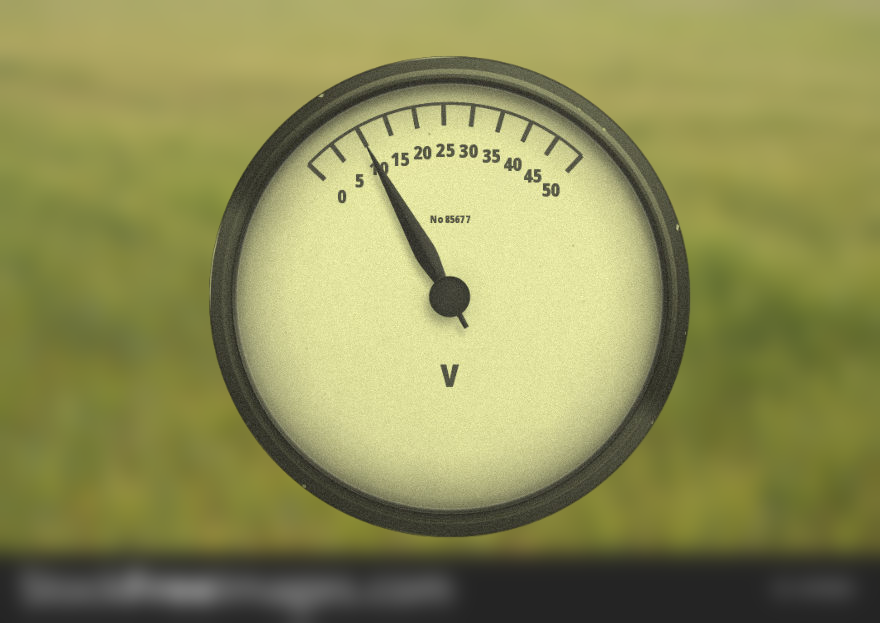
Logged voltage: {"value": 10, "unit": "V"}
